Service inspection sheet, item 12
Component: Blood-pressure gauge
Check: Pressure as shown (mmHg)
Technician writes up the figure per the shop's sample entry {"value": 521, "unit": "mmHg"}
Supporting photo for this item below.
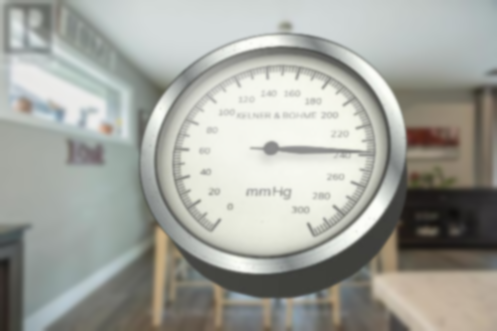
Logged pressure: {"value": 240, "unit": "mmHg"}
